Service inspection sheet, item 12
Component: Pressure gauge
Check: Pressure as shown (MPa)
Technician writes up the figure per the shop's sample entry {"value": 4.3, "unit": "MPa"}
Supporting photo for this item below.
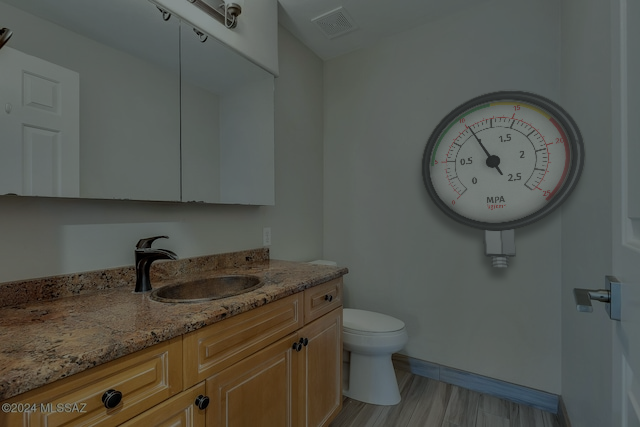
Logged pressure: {"value": 1, "unit": "MPa"}
